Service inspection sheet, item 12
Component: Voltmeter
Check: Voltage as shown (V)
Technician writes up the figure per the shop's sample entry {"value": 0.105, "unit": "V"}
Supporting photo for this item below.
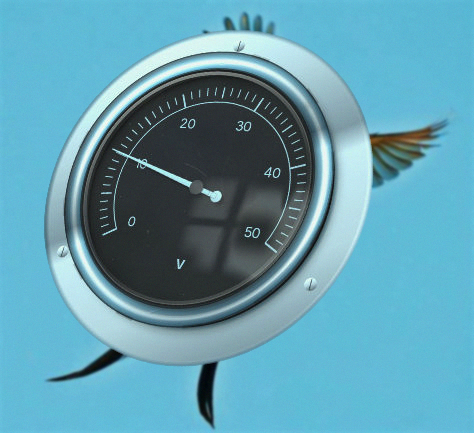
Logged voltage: {"value": 10, "unit": "V"}
